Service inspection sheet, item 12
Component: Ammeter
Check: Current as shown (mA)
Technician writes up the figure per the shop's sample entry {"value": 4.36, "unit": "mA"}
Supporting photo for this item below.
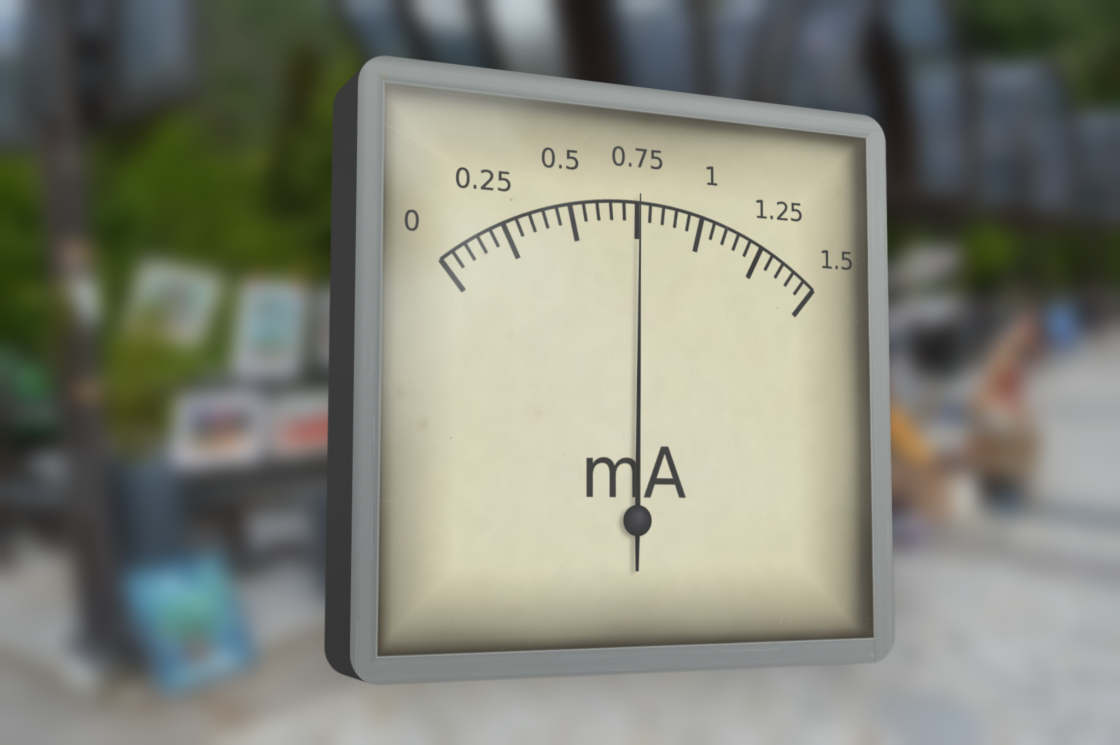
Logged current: {"value": 0.75, "unit": "mA"}
